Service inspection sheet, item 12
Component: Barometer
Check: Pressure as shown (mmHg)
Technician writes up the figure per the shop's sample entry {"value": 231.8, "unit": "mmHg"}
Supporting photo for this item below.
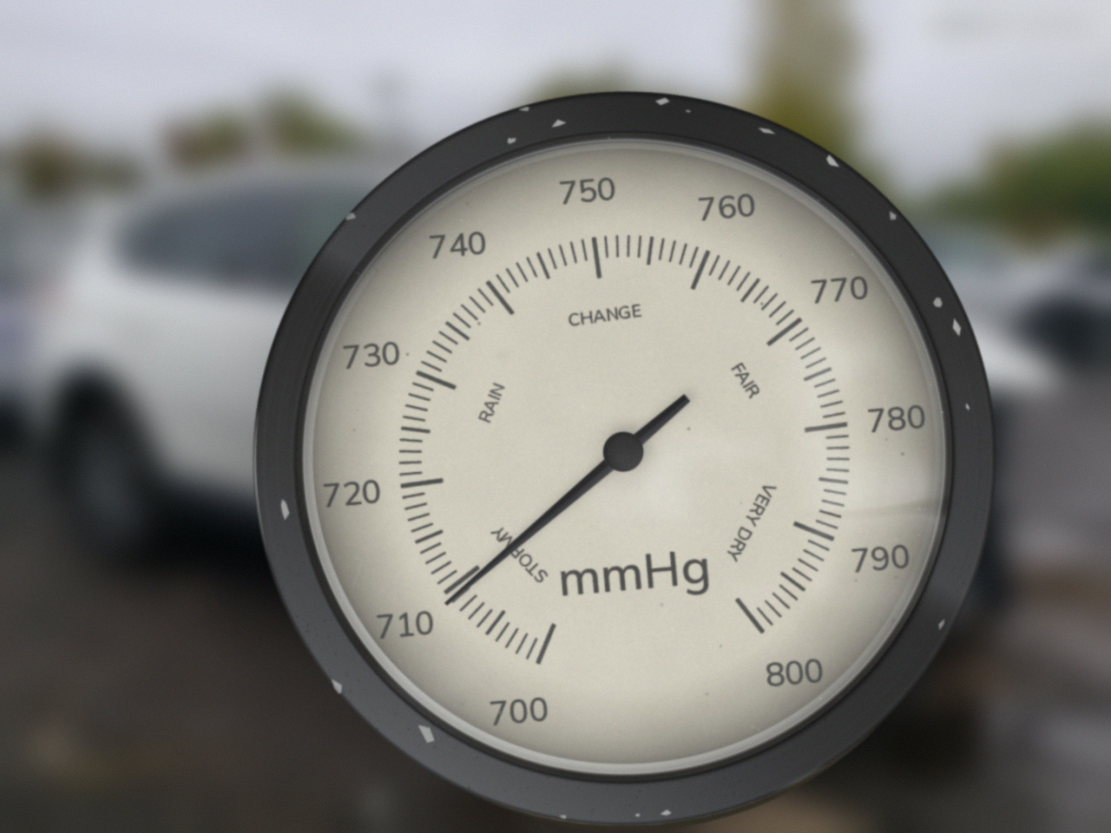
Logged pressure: {"value": 709, "unit": "mmHg"}
